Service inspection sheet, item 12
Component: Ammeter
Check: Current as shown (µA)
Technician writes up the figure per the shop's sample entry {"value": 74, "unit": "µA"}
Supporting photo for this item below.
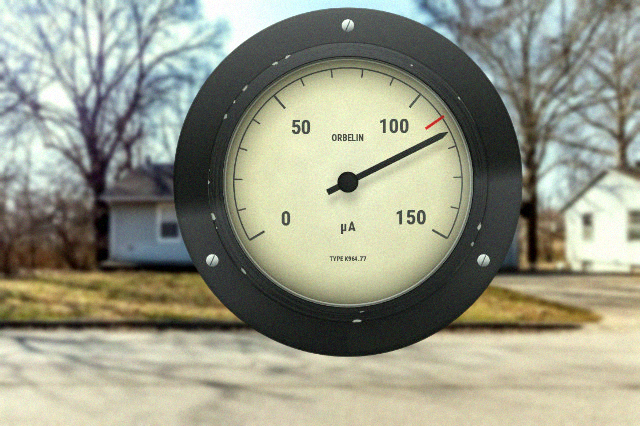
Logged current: {"value": 115, "unit": "µA"}
